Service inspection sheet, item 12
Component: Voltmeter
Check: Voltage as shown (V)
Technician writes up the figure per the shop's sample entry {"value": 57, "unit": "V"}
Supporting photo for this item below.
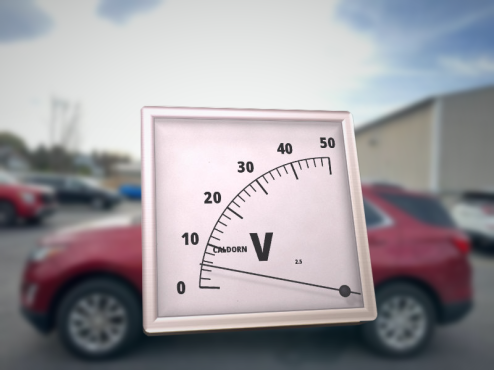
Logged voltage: {"value": 5, "unit": "V"}
